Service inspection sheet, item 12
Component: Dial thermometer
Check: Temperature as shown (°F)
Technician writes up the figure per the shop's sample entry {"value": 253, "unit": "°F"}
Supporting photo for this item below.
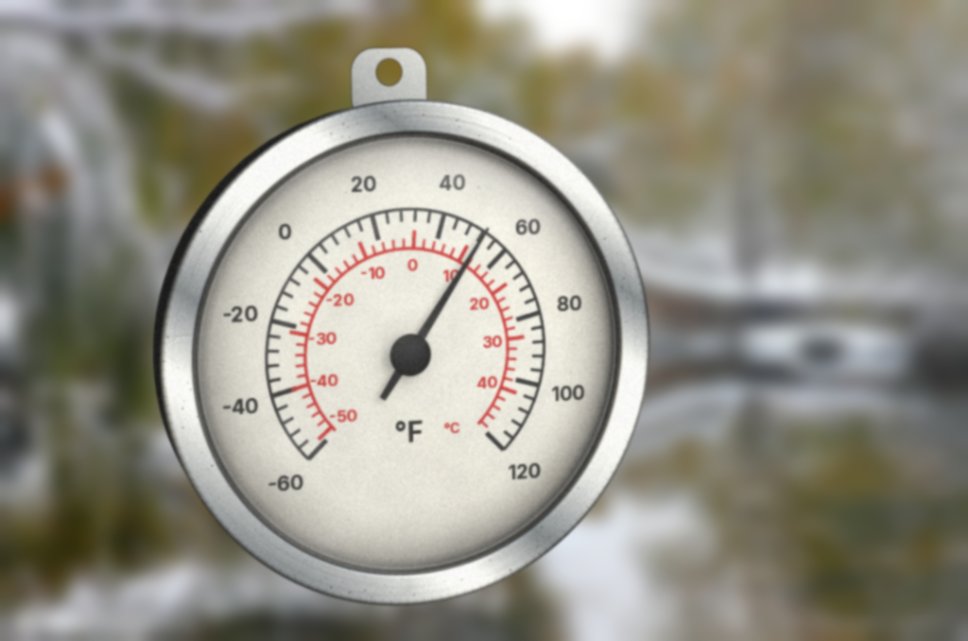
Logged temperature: {"value": 52, "unit": "°F"}
